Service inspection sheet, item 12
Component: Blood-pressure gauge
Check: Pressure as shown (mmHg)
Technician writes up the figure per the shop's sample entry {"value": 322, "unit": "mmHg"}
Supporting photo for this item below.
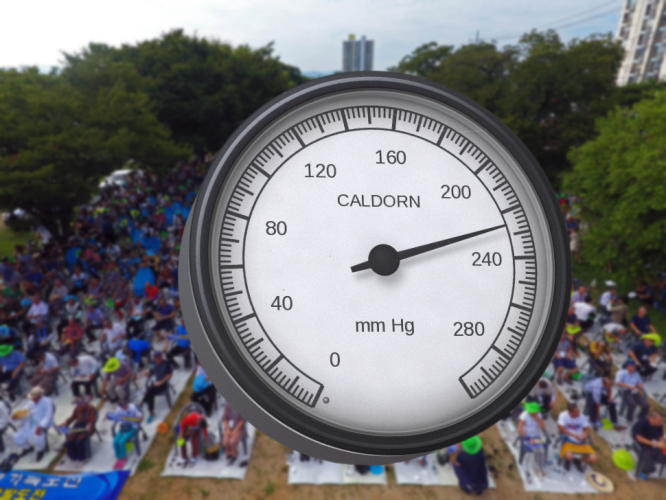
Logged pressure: {"value": 226, "unit": "mmHg"}
